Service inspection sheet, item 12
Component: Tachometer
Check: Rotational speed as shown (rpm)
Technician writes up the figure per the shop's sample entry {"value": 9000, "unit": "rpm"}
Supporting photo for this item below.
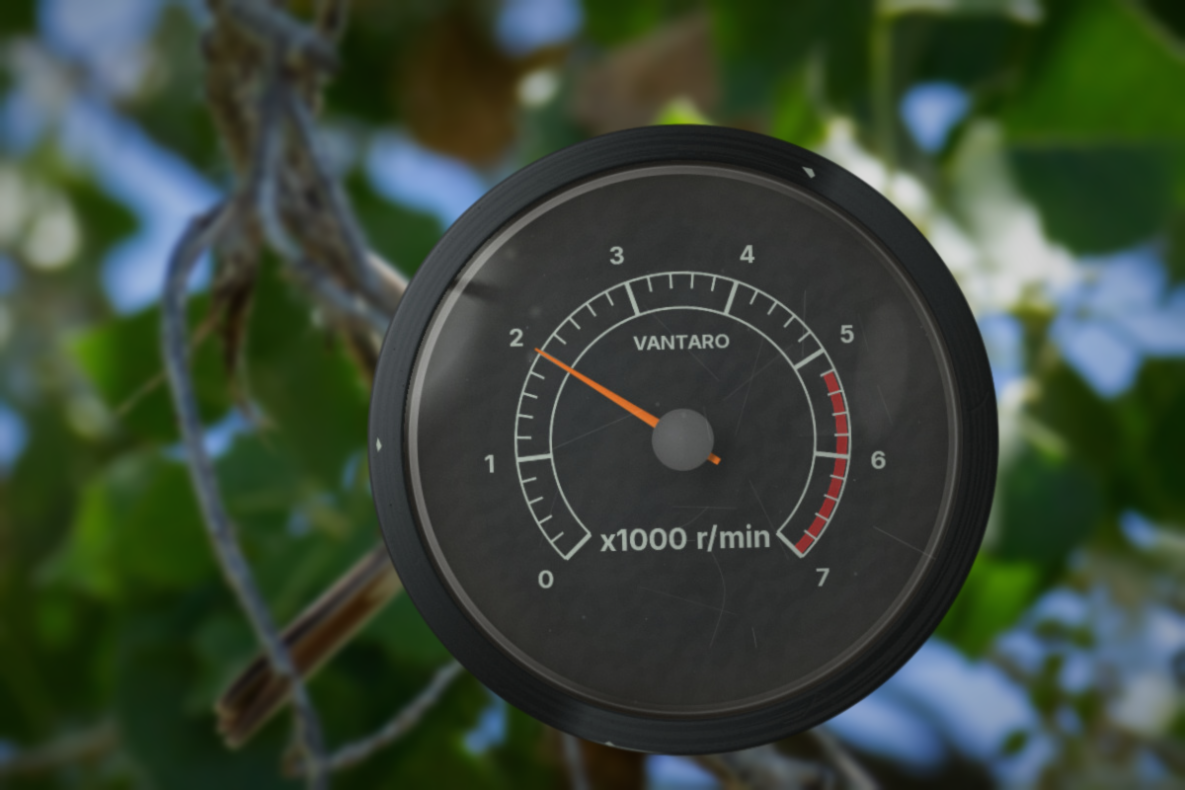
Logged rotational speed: {"value": 2000, "unit": "rpm"}
